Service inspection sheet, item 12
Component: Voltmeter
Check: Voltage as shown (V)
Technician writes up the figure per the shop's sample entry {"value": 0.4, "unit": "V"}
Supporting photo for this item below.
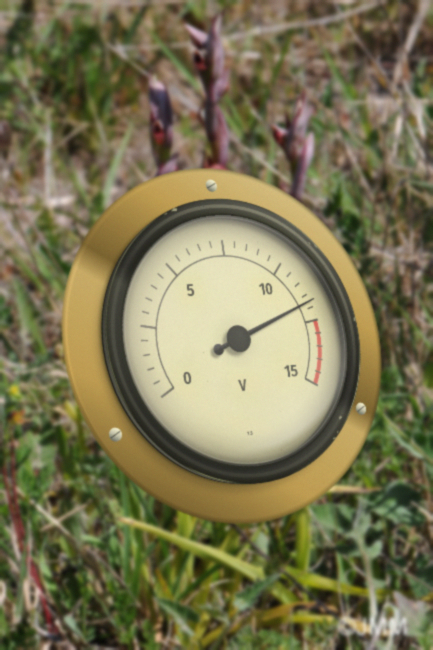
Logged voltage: {"value": 11.75, "unit": "V"}
